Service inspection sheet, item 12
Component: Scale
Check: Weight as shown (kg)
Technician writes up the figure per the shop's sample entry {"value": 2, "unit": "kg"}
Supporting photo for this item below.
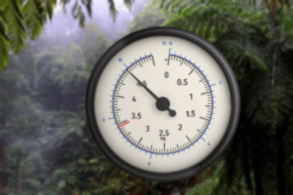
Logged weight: {"value": 4.5, "unit": "kg"}
